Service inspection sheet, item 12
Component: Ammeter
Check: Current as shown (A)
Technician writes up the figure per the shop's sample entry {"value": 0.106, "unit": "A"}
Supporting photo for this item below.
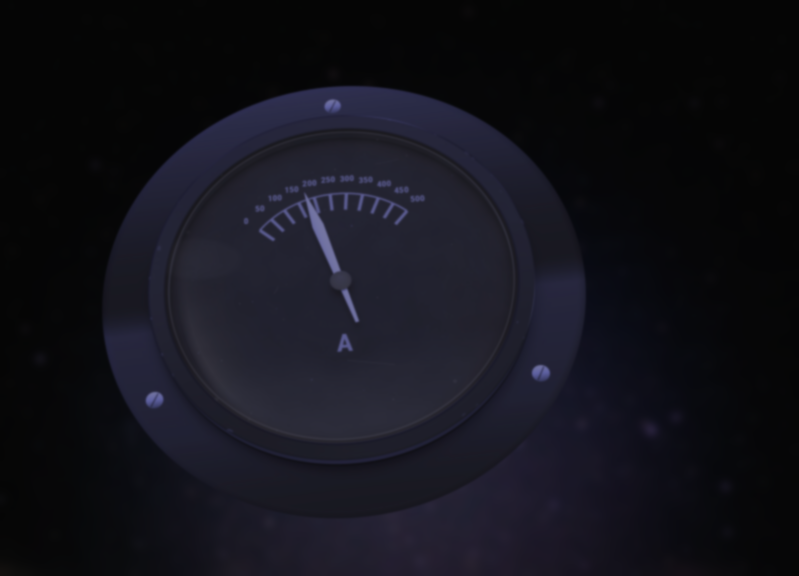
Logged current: {"value": 175, "unit": "A"}
